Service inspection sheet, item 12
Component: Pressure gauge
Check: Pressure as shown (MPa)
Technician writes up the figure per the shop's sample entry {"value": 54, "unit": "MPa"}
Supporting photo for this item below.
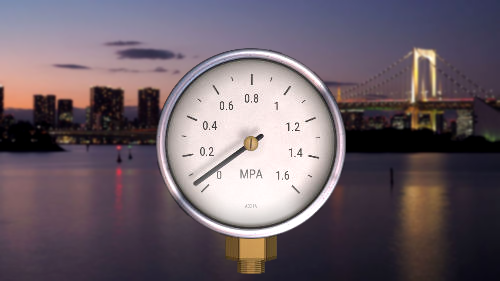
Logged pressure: {"value": 0.05, "unit": "MPa"}
